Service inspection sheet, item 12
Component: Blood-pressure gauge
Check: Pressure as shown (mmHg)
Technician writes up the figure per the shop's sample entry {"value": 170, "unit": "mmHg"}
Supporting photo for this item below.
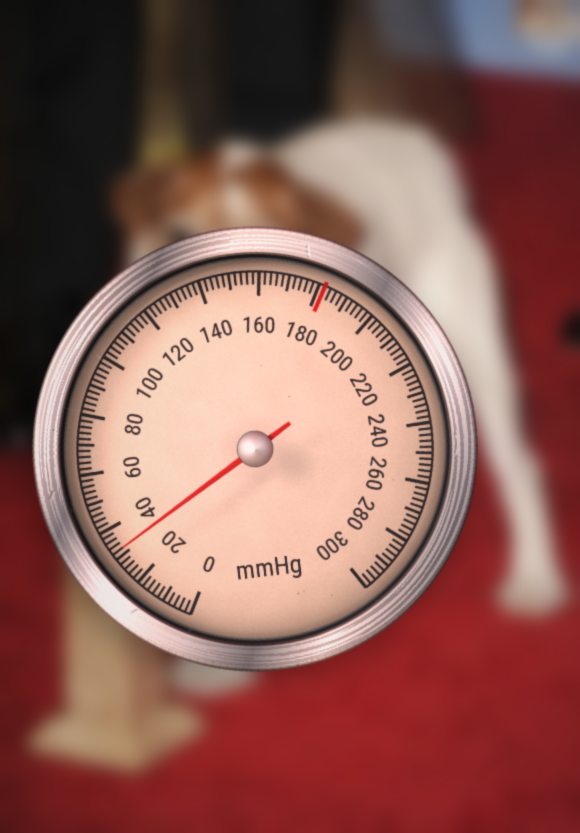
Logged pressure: {"value": 32, "unit": "mmHg"}
